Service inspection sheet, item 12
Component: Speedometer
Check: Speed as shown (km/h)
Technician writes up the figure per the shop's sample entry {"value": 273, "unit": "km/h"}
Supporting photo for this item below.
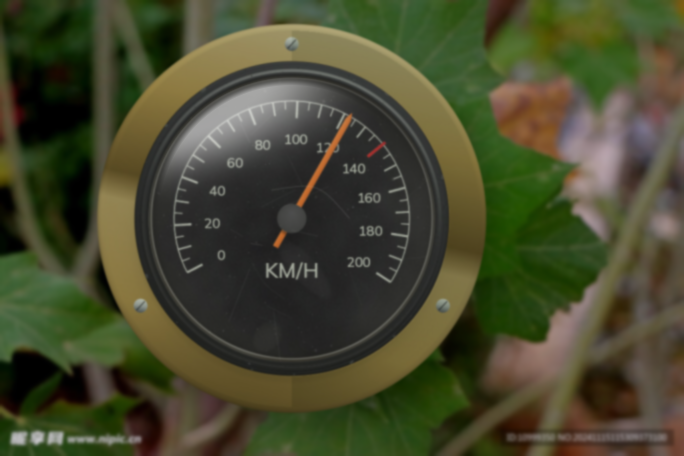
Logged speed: {"value": 122.5, "unit": "km/h"}
